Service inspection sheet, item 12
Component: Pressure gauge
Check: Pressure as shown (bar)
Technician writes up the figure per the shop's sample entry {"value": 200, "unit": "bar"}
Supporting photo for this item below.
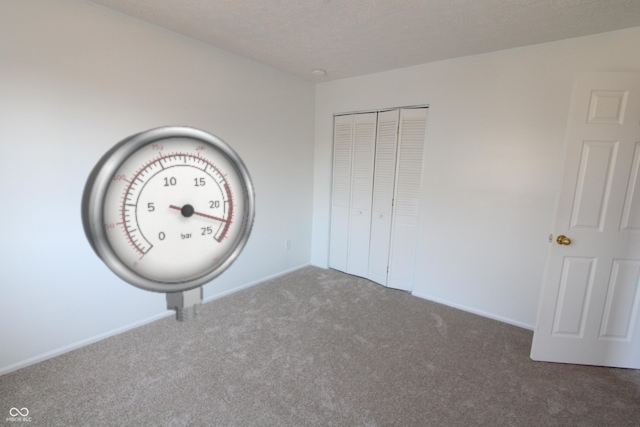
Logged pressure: {"value": 22.5, "unit": "bar"}
